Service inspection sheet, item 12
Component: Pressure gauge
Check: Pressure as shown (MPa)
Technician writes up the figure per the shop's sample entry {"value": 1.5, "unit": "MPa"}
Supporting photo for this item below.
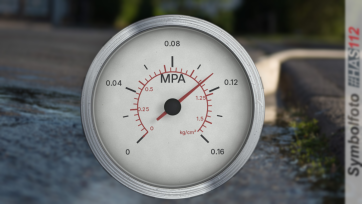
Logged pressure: {"value": 0.11, "unit": "MPa"}
